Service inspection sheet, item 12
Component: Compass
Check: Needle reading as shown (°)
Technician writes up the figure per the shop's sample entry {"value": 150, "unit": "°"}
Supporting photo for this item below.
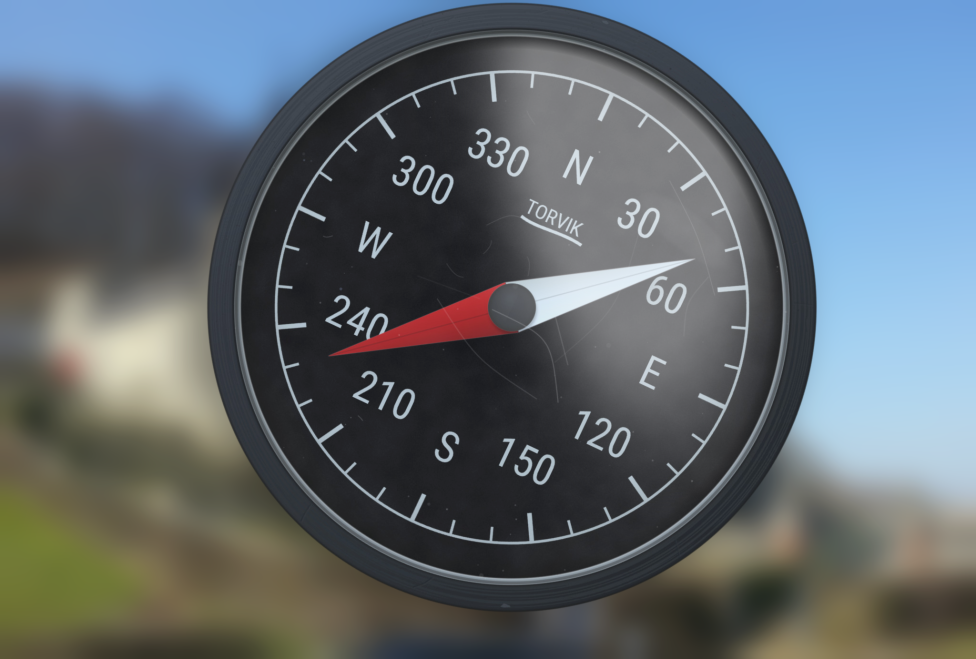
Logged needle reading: {"value": 230, "unit": "°"}
